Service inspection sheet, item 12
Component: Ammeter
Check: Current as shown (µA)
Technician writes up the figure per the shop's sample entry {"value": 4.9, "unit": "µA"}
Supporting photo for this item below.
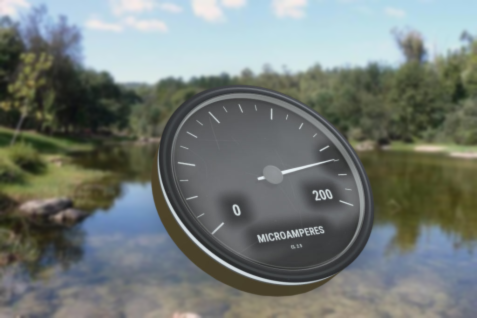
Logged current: {"value": 170, "unit": "µA"}
